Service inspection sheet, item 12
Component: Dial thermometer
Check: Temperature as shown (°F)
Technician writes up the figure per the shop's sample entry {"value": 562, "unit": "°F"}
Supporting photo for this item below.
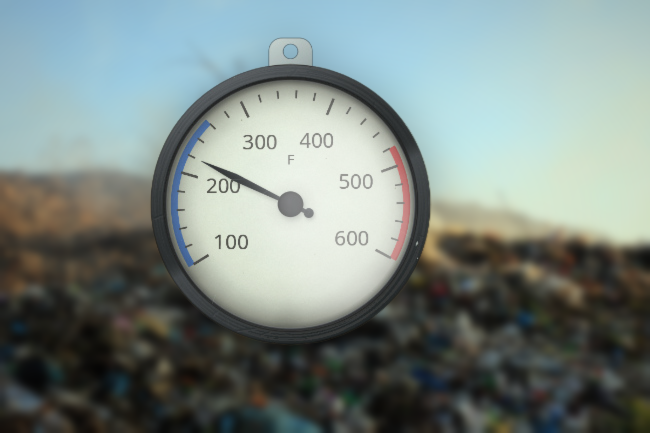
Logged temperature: {"value": 220, "unit": "°F"}
